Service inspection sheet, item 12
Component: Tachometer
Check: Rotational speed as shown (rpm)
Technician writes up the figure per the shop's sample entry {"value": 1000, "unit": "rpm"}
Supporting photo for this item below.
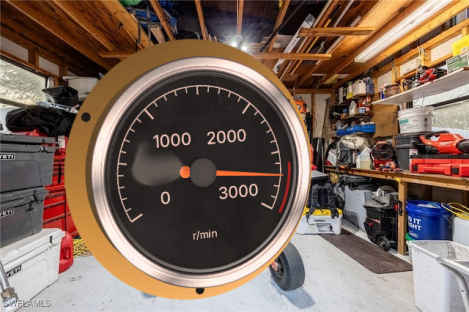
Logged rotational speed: {"value": 2700, "unit": "rpm"}
